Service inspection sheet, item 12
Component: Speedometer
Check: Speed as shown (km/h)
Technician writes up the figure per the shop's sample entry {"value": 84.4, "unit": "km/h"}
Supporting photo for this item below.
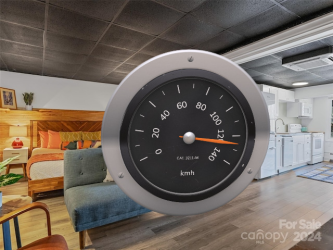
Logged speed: {"value": 125, "unit": "km/h"}
